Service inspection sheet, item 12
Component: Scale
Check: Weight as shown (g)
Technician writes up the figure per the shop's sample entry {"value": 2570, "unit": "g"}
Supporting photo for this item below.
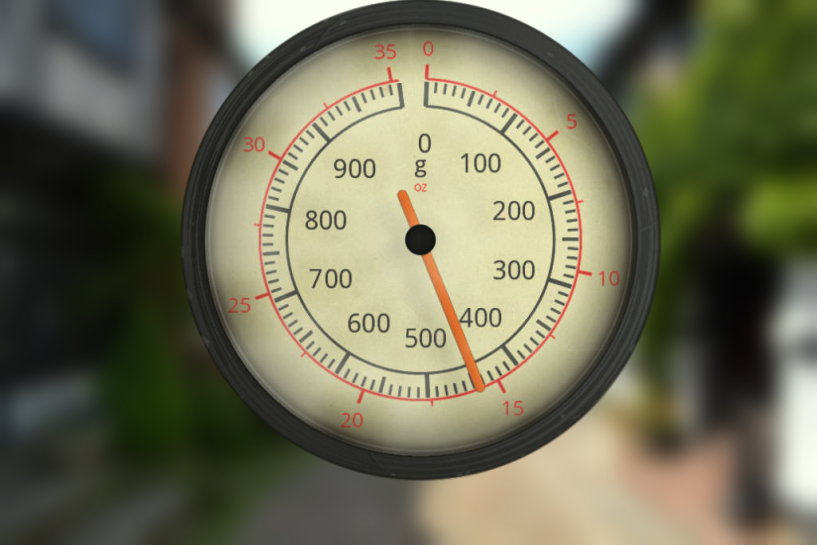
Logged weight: {"value": 445, "unit": "g"}
